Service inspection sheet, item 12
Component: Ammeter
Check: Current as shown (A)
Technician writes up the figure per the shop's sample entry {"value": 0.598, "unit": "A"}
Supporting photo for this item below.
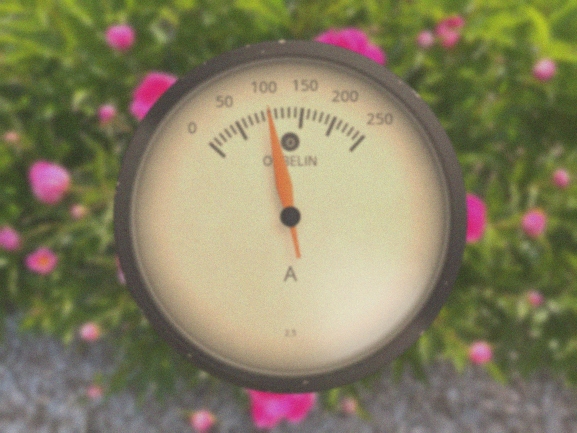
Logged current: {"value": 100, "unit": "A"}
